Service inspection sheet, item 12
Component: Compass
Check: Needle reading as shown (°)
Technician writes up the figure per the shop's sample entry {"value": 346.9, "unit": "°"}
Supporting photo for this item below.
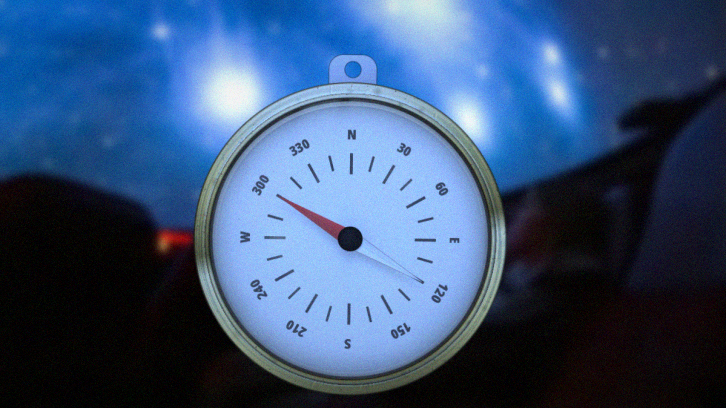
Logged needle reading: {"value": 300, "unit": "°"}
